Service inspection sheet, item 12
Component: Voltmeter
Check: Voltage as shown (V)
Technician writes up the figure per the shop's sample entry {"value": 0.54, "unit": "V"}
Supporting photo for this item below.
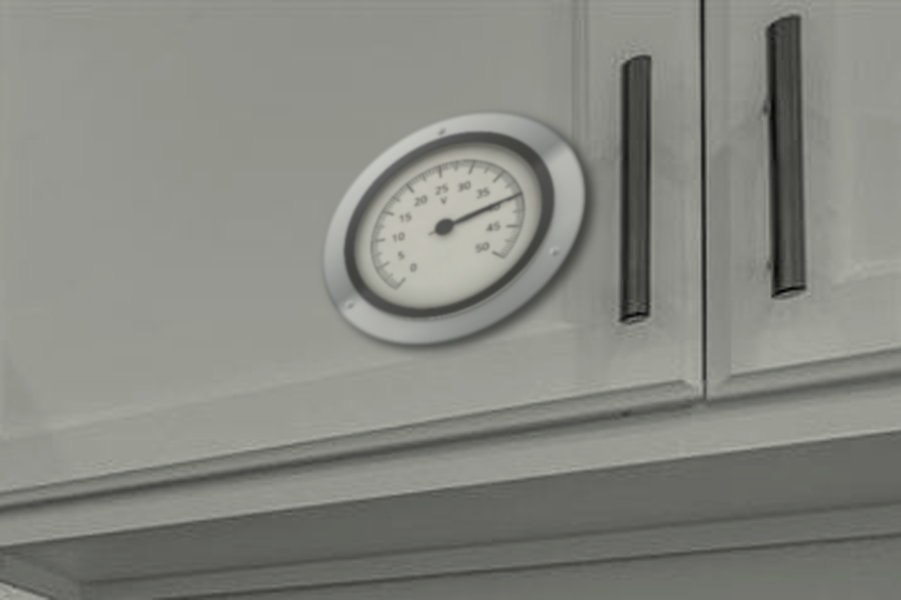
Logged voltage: {"value": 40, "unit": "V"}
